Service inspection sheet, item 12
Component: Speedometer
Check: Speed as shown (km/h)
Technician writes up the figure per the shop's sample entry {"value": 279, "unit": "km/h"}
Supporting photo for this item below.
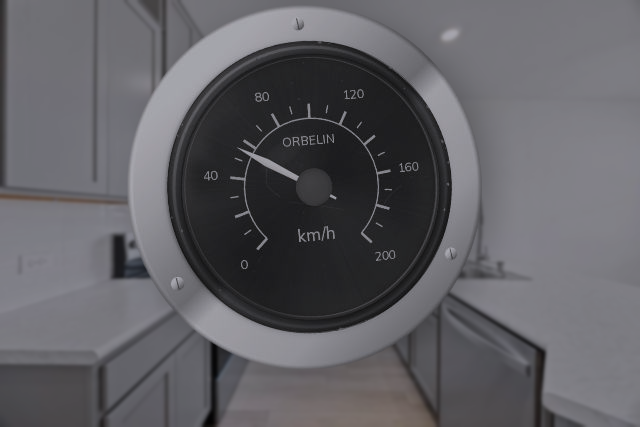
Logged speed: {"value": 55, "unit": "km/h"}
